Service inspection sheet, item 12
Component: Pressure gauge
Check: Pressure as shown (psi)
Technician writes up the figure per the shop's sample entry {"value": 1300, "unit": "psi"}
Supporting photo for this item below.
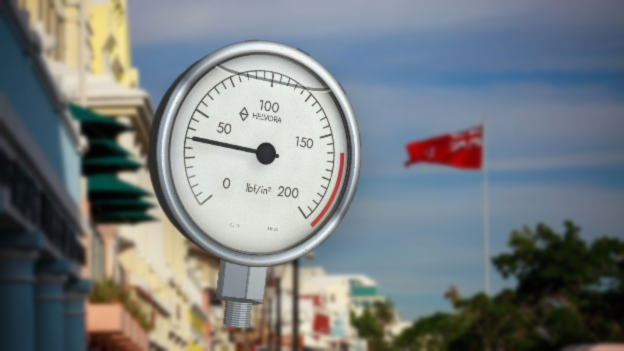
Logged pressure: {"value": 35, "unit": "psi"}
